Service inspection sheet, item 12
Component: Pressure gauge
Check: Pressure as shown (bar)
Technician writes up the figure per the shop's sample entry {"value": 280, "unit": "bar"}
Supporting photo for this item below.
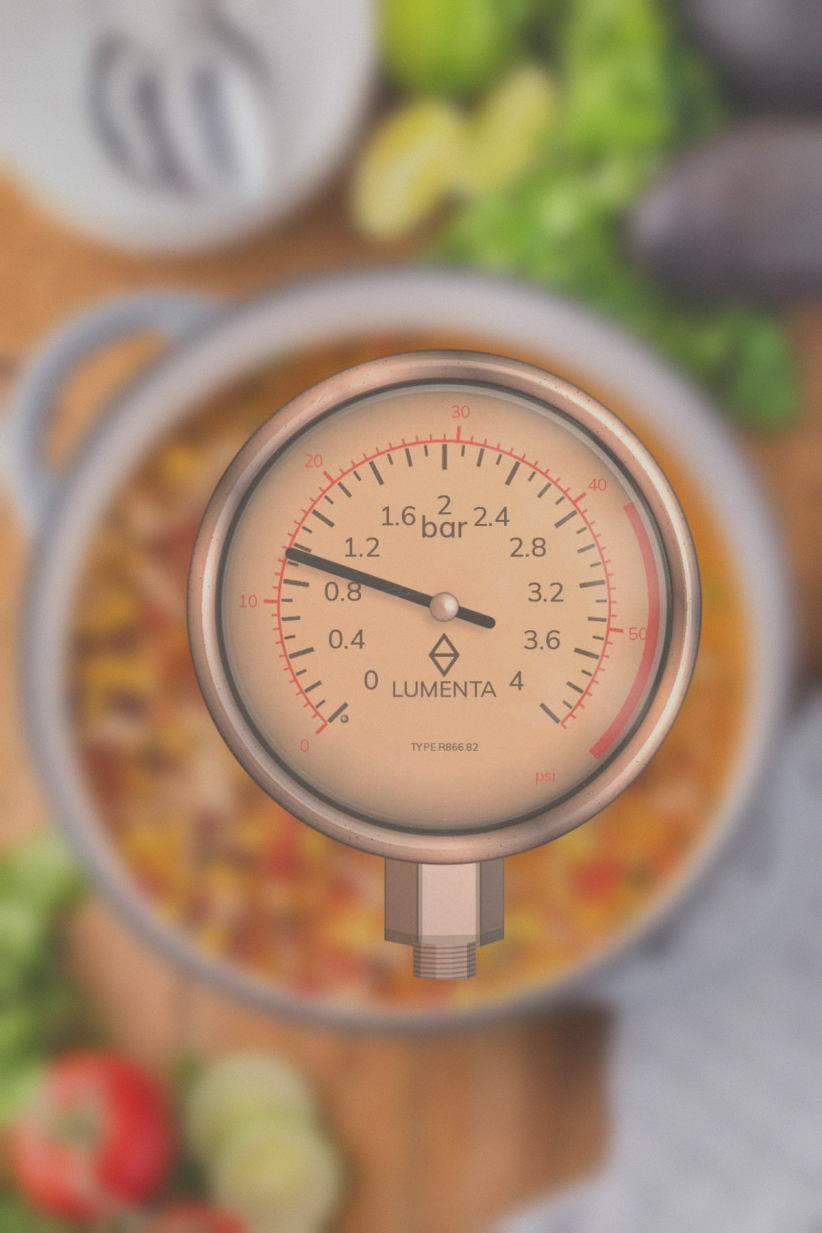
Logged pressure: {"value": 0.95, "unit": "bar"}
